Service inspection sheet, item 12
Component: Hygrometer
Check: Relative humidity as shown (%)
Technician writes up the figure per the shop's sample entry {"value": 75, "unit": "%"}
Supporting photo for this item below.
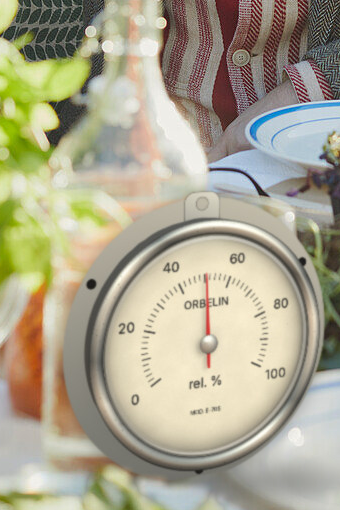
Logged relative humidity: {"value": 50, "unit": "%"}
